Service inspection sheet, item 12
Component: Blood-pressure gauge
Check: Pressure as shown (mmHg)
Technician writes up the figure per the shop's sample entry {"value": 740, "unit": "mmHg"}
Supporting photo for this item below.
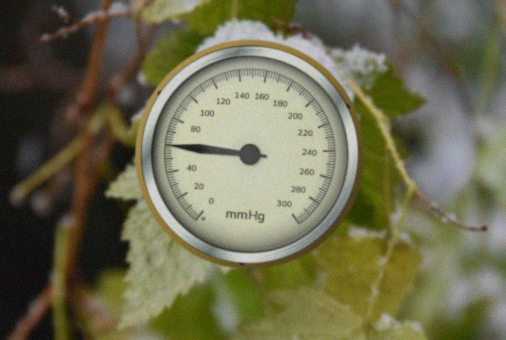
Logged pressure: {"value": 60, "unit": "mmHg"}
